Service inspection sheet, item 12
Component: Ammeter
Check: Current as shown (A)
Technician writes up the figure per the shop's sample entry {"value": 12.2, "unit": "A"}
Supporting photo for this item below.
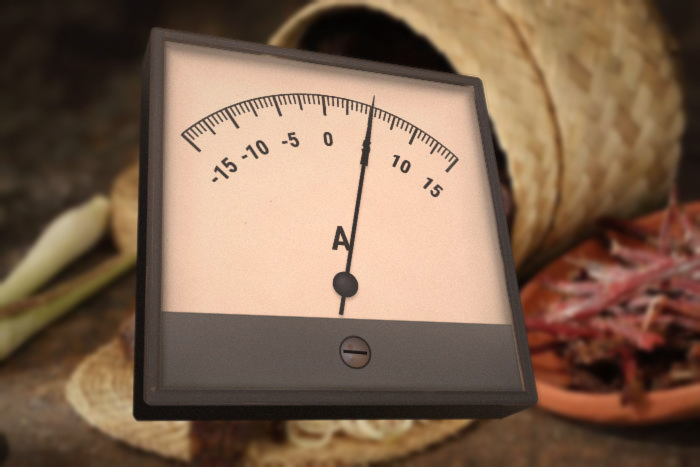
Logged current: {"value": 5, "unit": "A"}
